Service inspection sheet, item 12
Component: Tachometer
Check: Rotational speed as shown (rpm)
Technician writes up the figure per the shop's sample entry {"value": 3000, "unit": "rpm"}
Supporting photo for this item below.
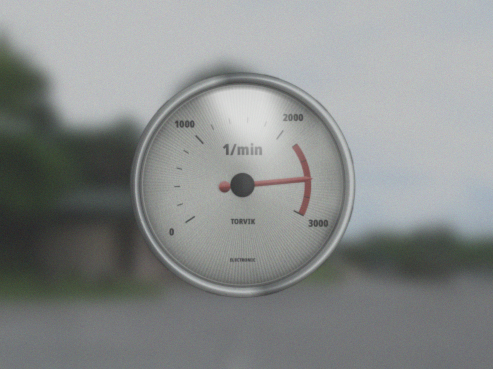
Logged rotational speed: {"value": 2600, "unit": "rpm"}
